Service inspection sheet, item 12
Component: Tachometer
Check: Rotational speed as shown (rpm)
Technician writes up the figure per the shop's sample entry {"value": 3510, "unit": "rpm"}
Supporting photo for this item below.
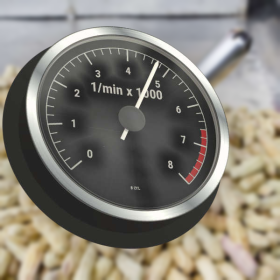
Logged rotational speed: {"value": 4700, "unit": "rpm"}
